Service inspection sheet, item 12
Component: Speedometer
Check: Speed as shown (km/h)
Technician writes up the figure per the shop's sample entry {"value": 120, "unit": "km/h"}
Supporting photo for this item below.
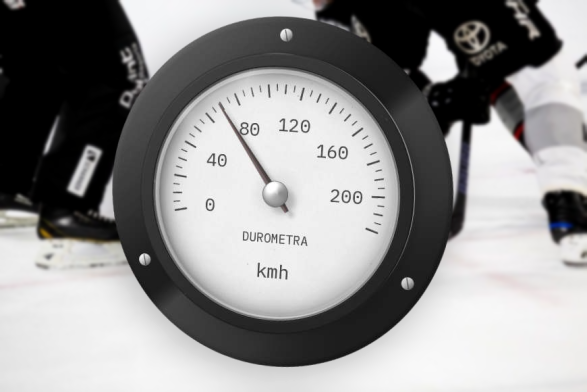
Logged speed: {"value": 70, "unit": "km/h"}
